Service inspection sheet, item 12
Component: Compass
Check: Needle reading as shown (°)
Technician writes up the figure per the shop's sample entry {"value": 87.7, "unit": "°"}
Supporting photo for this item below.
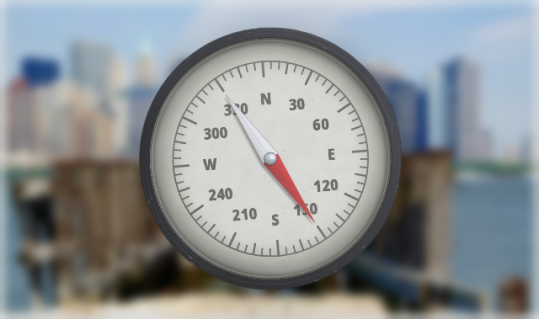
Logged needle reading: {"value": 150, "unit": "°"}
